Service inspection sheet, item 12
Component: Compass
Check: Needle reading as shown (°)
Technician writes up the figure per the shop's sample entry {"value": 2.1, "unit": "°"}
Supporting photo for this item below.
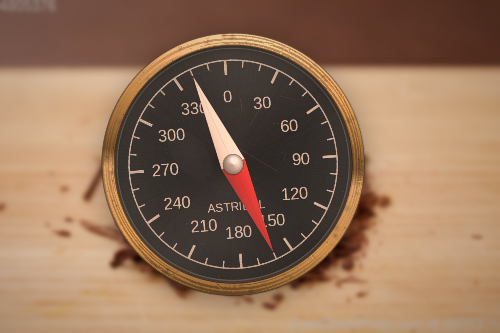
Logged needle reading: {"value": 160, "unit": "°"}
